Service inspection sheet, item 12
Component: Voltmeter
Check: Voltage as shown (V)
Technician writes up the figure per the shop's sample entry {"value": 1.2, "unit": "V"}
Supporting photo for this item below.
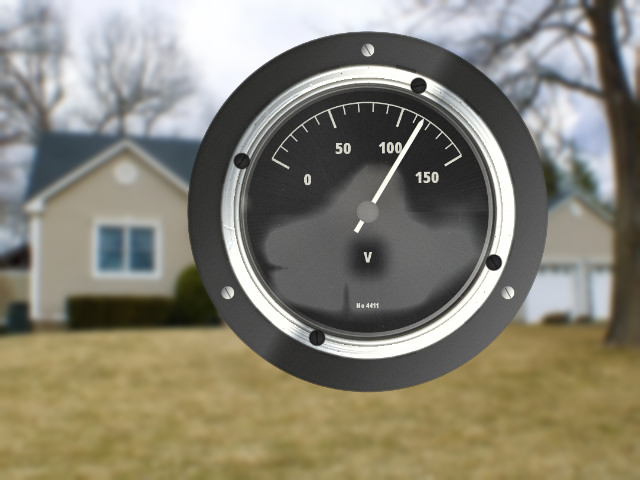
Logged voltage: {"value": 115, "unit": "V"}
